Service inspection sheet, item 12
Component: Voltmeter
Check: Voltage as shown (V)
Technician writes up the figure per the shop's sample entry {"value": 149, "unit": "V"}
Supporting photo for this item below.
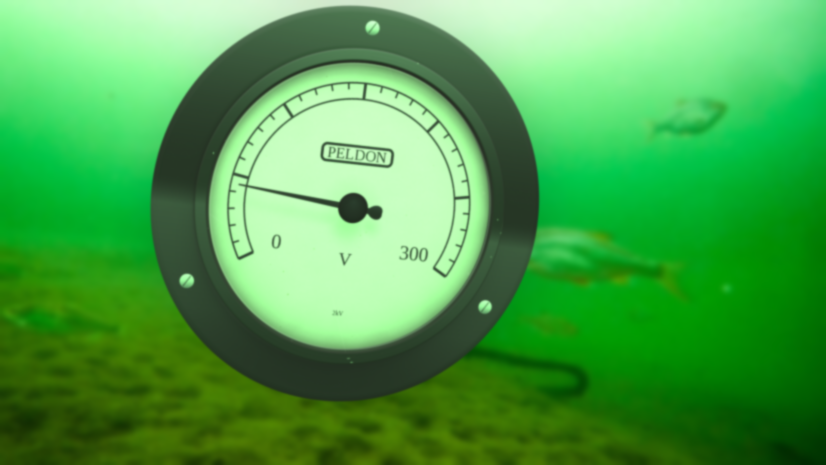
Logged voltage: {"value": 45, "unit": "V"}
